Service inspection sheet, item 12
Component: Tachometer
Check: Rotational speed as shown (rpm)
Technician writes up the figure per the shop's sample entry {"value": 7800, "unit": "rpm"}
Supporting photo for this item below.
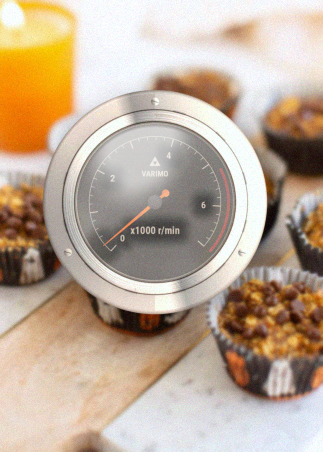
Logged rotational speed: {"value": 200, "unit": "rpm"}
